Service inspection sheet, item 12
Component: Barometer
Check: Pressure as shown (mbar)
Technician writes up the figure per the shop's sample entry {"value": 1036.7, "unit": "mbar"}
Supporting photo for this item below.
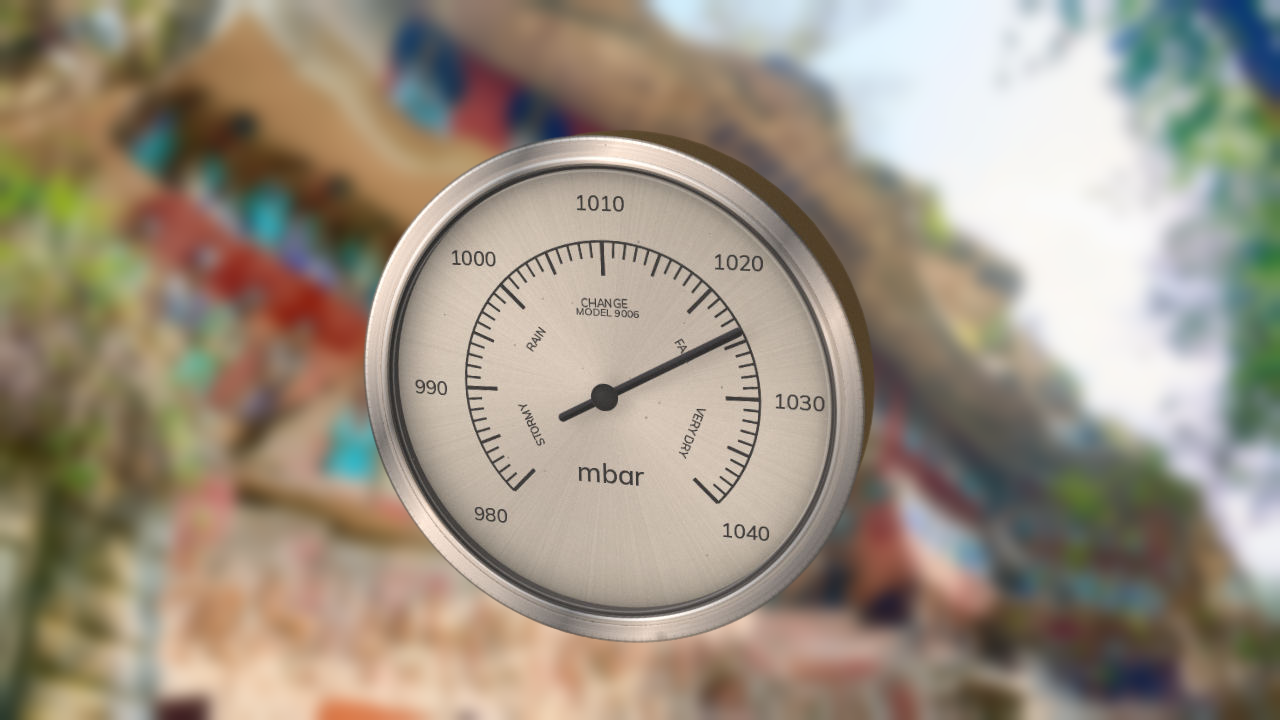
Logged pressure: {"value": 1024, "unit": "mbar"}
